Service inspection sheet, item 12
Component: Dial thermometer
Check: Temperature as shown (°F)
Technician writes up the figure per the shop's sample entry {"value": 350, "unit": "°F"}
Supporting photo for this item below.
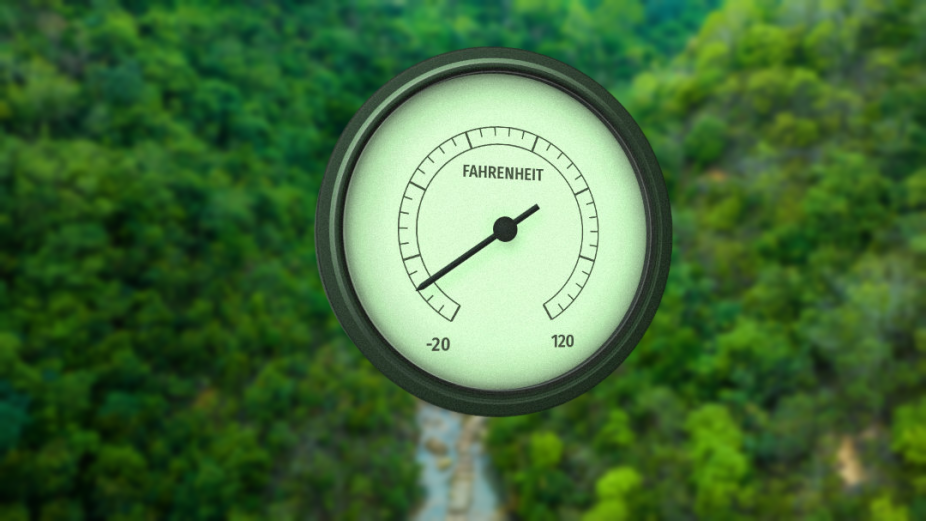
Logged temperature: {"value": -8, "unit": "°F"}
